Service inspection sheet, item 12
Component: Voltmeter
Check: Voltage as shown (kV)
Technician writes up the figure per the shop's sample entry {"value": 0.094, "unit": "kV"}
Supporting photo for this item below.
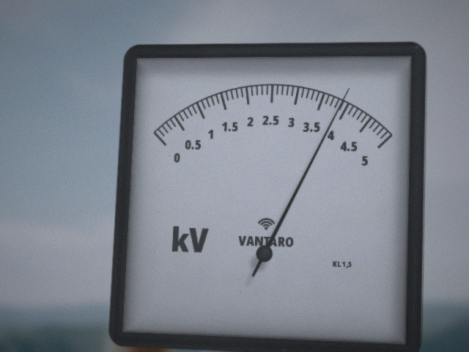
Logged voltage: {"value": 3.9, "unit": "kV"}
